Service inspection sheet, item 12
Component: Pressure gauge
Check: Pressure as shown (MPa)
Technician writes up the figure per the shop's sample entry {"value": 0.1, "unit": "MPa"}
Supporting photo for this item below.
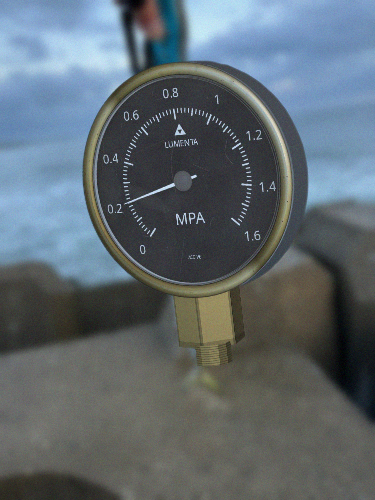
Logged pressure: {"value": 0.2, "unit": "MPa"}
